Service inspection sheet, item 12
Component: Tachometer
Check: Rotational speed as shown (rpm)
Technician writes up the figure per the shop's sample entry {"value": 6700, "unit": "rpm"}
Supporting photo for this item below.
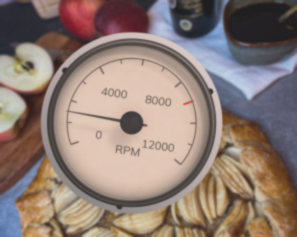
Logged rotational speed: {"value": 1500, "unit": "rpm"}
